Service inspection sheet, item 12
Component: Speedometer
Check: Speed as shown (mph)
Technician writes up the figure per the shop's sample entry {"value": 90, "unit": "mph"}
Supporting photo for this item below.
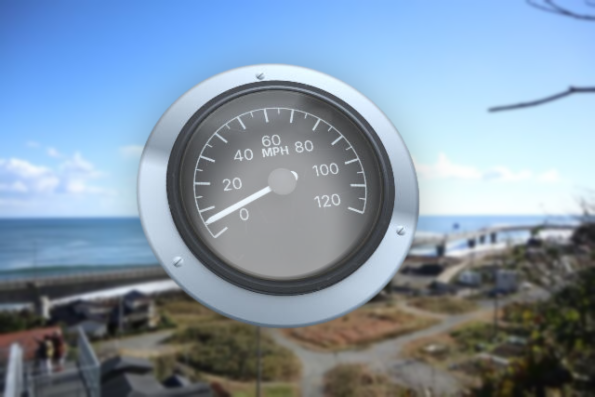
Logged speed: {"value": 5, "unit": "mph"}
